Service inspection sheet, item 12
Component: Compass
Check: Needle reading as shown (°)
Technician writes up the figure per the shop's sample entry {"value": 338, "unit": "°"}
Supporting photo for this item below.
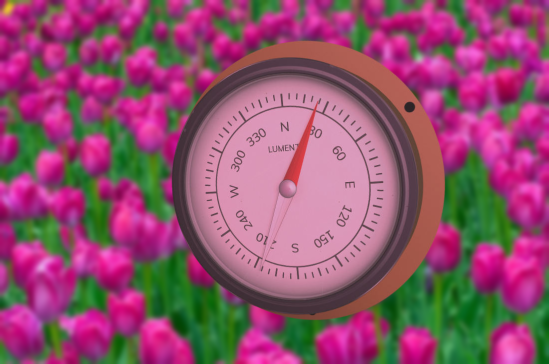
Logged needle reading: {"value": 25, "unit": "°"}
